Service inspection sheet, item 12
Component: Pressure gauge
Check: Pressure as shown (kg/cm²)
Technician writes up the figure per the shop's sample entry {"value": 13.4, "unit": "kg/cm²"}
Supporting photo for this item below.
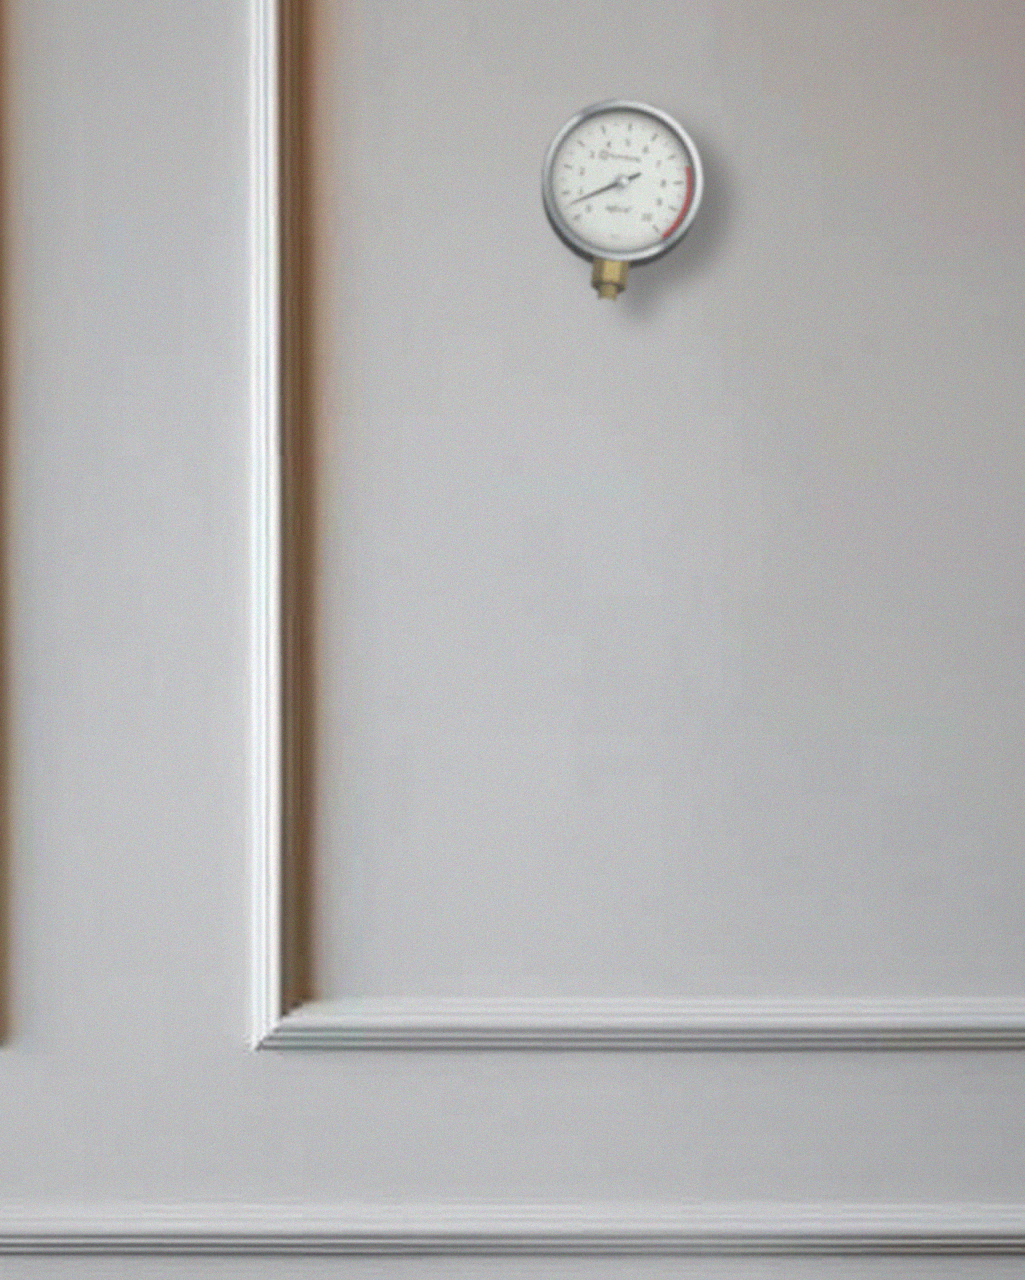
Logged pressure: {"value": 0.5, "unit": "kg/cm²"}
